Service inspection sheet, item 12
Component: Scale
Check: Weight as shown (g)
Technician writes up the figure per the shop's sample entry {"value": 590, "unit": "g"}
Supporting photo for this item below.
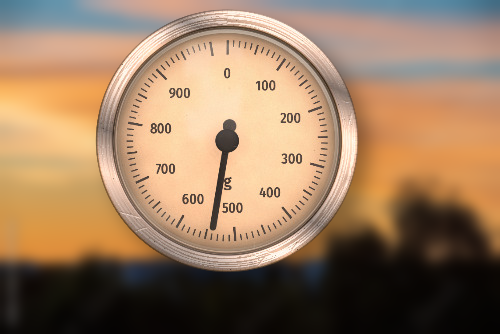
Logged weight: {"value": 540, "unit": "g"}
